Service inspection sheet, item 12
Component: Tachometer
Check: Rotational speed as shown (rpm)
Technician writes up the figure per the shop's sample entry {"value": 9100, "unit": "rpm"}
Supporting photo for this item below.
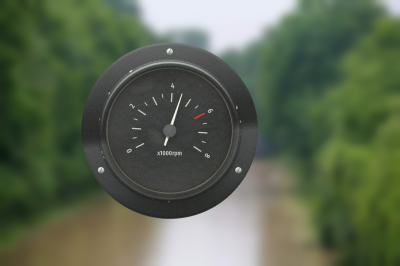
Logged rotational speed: {"value": 4500, "unit": "rpm"}
